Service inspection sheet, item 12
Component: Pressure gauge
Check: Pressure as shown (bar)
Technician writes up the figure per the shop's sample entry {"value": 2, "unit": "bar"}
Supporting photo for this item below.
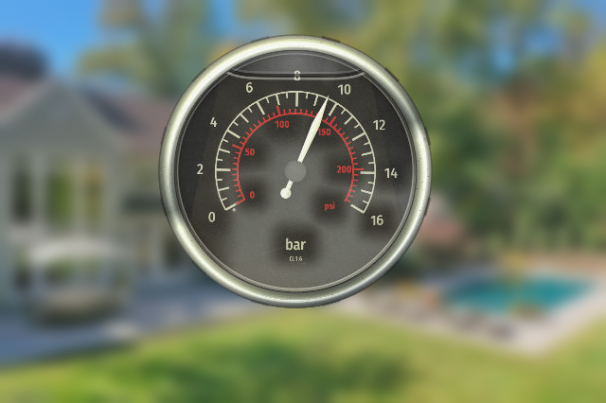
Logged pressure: {"value": 9.5, "unit": "bar"}
